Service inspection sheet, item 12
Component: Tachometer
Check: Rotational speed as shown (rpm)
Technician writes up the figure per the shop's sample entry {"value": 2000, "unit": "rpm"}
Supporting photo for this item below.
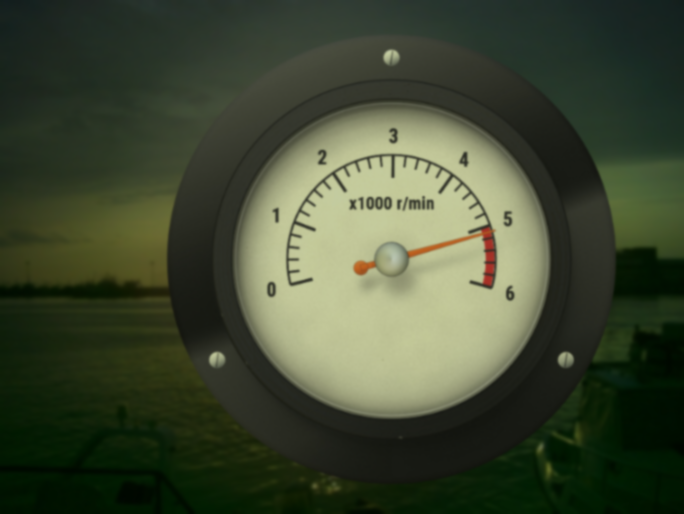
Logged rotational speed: {"value": 5100, "unit": "rpm"}
